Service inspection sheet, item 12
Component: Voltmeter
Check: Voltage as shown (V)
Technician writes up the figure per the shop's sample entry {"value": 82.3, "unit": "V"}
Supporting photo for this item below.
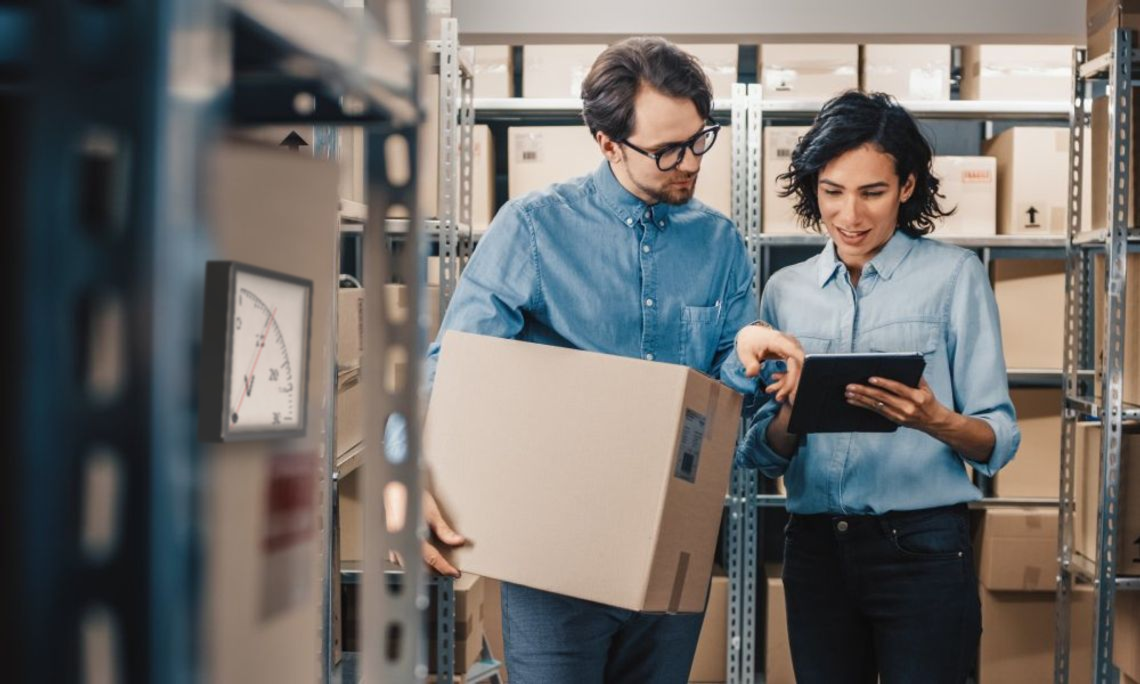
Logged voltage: {"value": 10, "unit": "V"}
